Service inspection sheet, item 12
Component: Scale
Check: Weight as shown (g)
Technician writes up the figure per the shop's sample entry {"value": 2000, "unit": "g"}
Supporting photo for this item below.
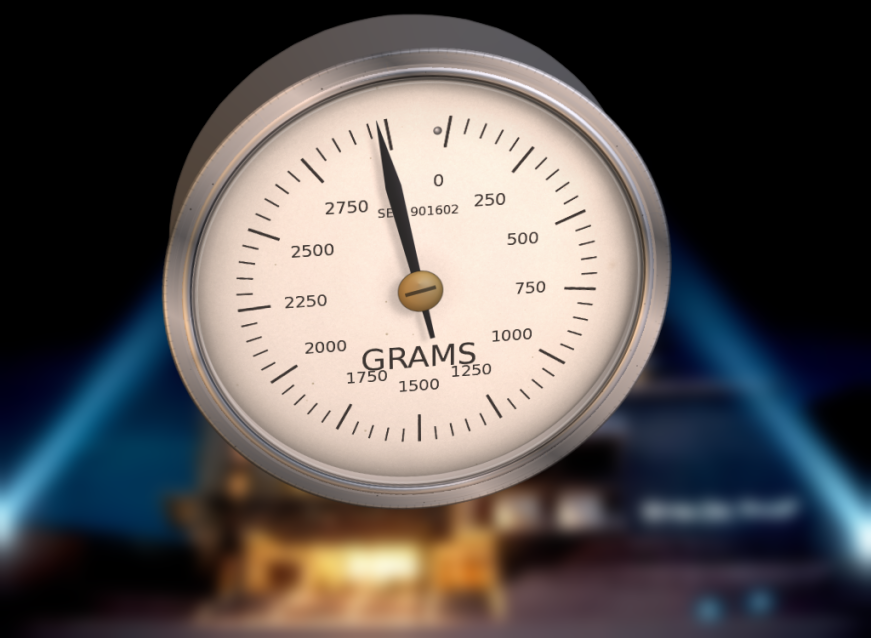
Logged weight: {"value": 2975, "unit": "g"}
